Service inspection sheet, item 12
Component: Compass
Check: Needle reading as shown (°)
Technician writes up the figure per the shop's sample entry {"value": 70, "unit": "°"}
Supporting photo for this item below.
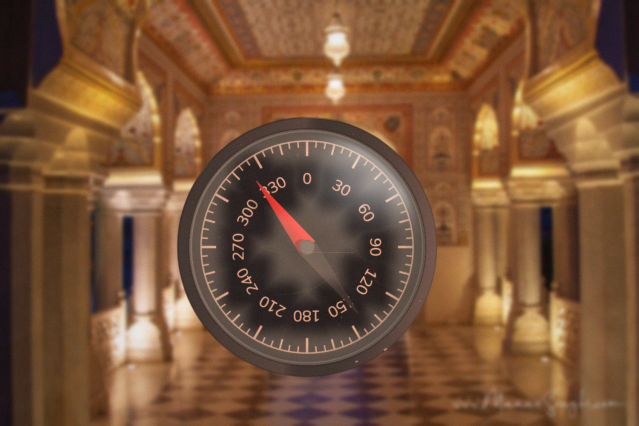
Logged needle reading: {"value": 322.5, "unit": "°"}
